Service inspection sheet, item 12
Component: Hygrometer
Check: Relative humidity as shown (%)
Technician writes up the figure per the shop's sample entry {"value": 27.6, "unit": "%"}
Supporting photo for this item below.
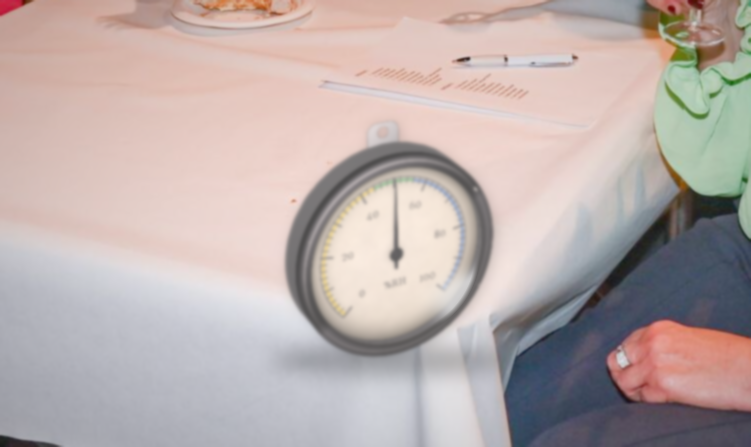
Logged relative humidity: {"value": 50, "unit": "%"}
